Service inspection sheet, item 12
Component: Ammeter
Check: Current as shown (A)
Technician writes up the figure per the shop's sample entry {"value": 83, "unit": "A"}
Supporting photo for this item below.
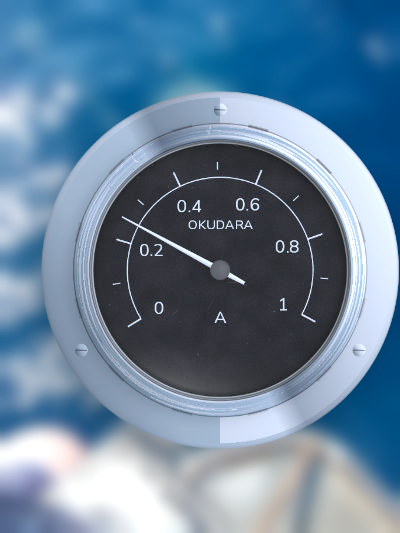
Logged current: {"value": 0.25, "unit": "A"}
